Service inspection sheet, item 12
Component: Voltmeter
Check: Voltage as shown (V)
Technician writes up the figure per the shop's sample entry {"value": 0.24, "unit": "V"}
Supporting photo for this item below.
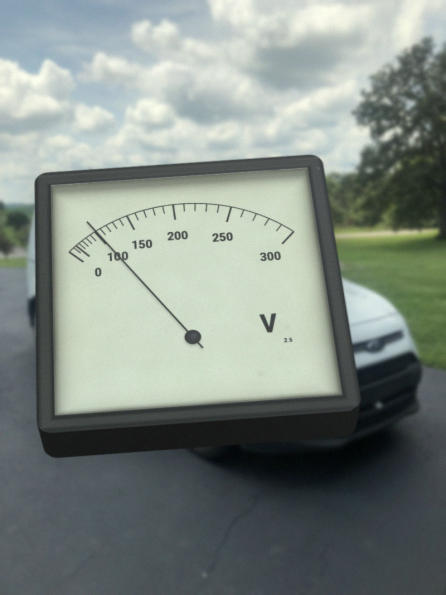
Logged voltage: {"value": 100, "unit": "V"}
